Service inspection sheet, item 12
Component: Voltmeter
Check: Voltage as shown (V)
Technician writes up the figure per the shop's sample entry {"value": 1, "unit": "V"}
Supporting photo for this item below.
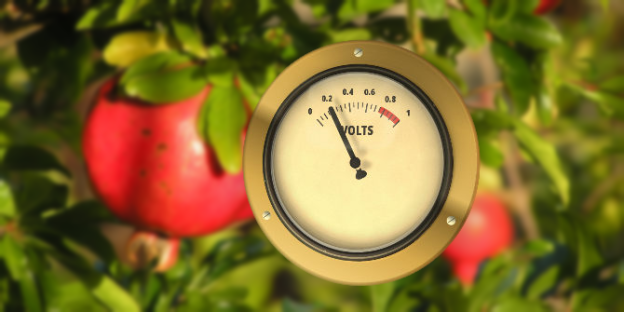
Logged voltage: {"value": 0.2, "unit": "V"}
